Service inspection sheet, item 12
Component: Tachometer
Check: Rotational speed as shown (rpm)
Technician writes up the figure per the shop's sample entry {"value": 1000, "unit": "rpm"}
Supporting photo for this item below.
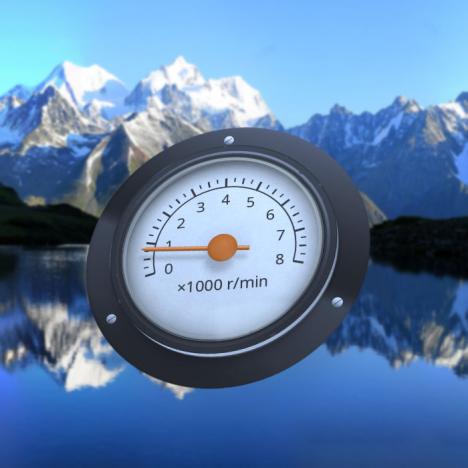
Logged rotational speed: {"value": 750, "unit": "rpm"}
